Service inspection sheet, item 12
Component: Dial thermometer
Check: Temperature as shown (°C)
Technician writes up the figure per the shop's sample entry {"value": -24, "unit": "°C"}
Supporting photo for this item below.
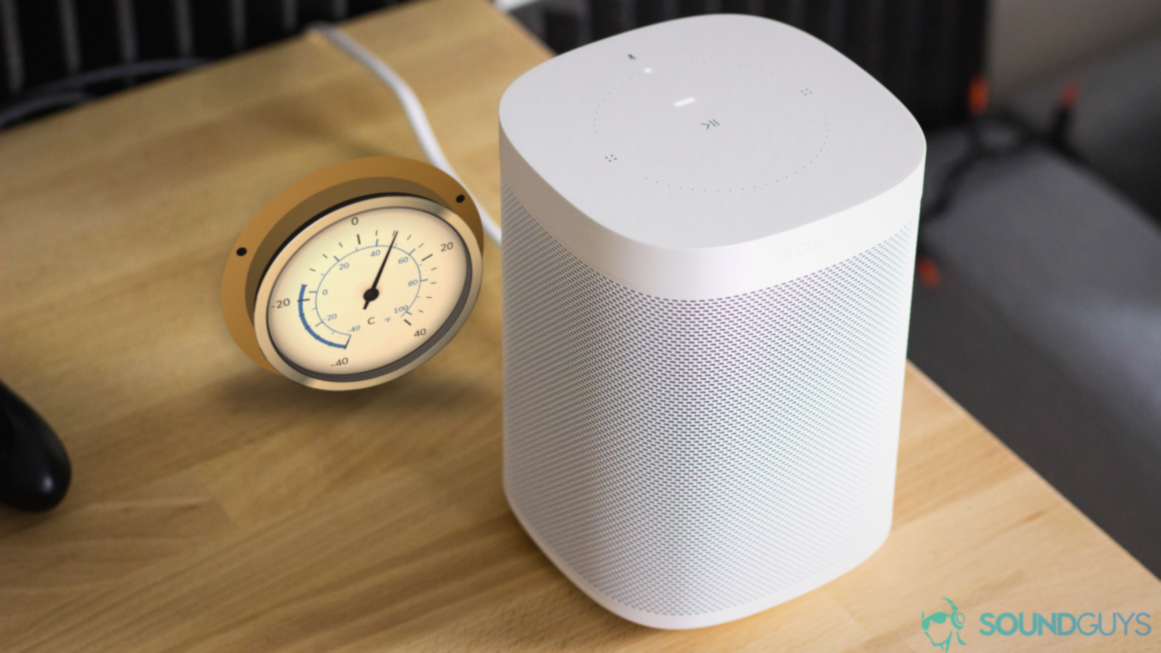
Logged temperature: {"value": 8, "unit": "°C"}
